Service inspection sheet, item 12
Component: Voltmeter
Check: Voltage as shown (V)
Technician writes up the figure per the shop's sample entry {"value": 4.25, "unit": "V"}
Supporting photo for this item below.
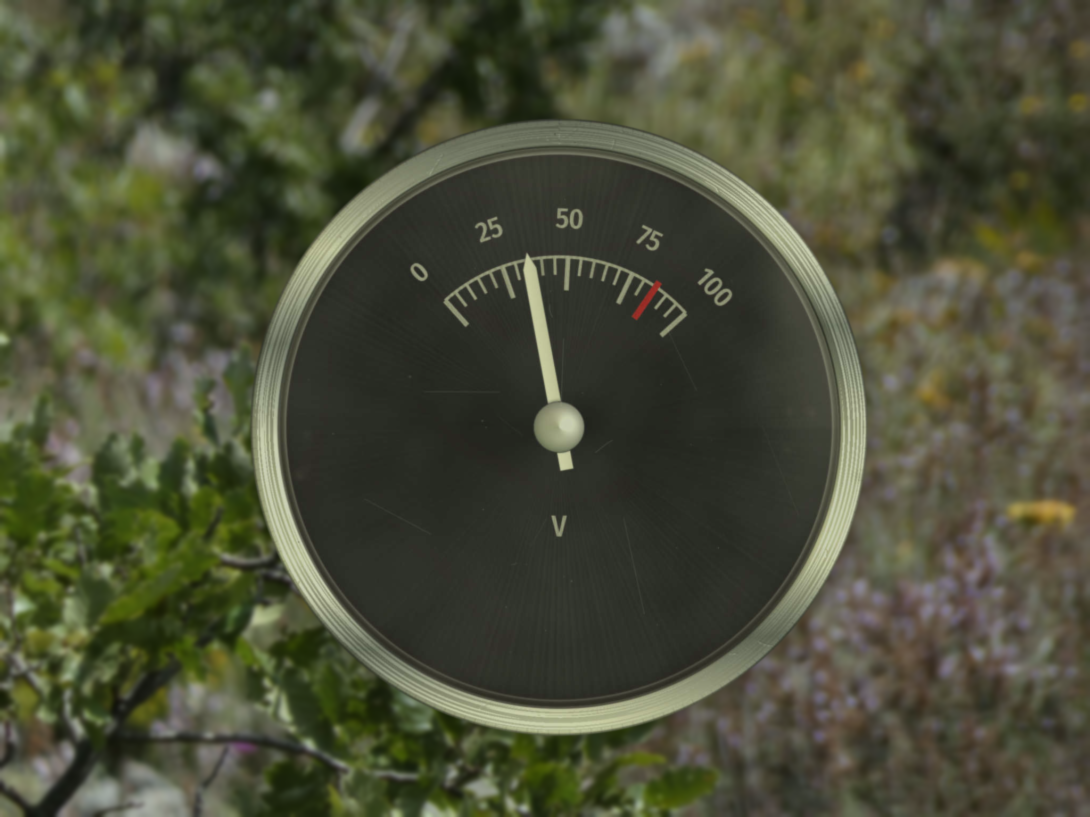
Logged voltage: {"value": 35, "unit": "V"}
